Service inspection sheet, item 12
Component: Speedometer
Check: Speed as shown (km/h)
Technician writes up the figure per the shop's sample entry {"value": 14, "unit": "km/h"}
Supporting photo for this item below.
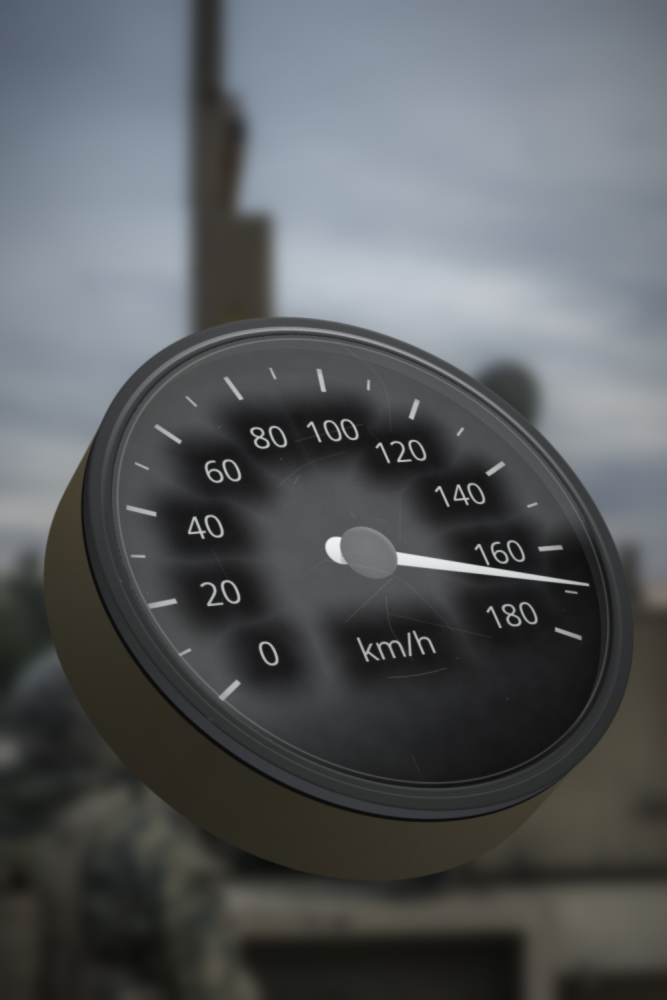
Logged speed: {"value": 170, "unit": "km/h"}
